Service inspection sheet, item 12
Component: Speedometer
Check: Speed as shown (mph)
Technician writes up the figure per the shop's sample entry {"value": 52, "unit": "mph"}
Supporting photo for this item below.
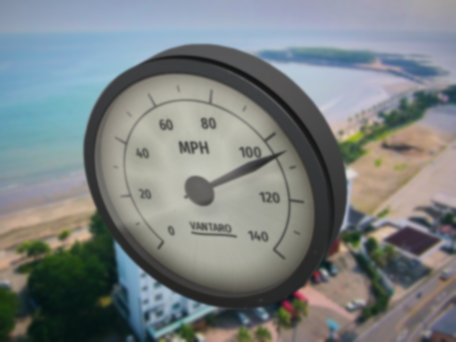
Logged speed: {"value": 105, "unit": "mph"}
